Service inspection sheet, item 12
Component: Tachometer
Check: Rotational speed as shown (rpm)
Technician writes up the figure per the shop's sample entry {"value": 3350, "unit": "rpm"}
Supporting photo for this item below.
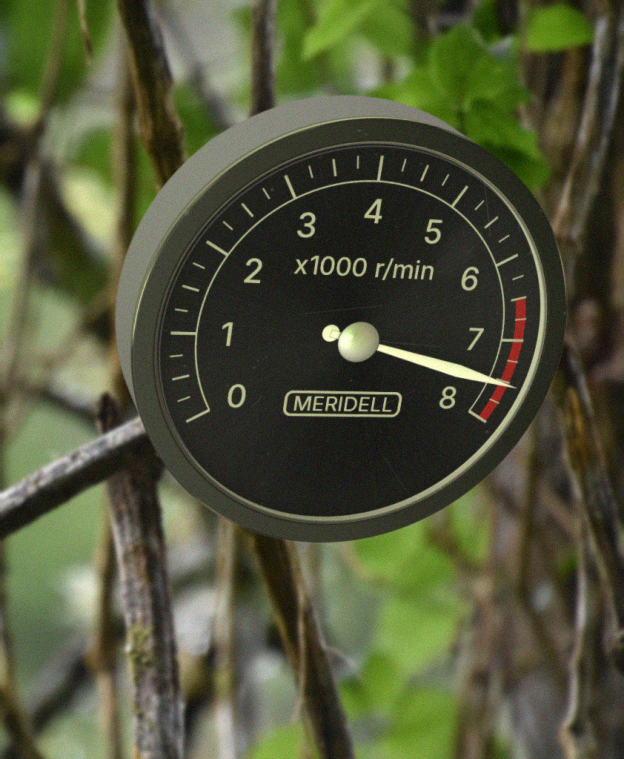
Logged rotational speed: {"value": 7500, "unit": "rpm"}
